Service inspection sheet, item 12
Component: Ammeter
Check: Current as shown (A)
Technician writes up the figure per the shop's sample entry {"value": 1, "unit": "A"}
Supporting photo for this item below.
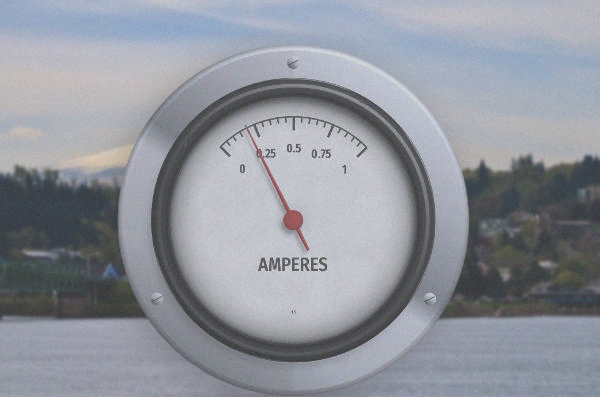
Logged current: {"value": 0.2, "unit": "A"}
